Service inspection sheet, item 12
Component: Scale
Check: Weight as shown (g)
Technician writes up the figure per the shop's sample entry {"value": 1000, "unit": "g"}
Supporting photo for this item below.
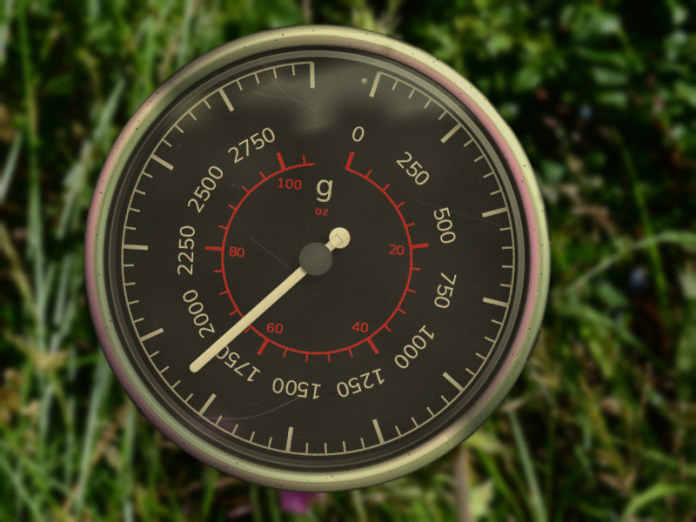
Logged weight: {"value": 1850, "unit": "g"}
